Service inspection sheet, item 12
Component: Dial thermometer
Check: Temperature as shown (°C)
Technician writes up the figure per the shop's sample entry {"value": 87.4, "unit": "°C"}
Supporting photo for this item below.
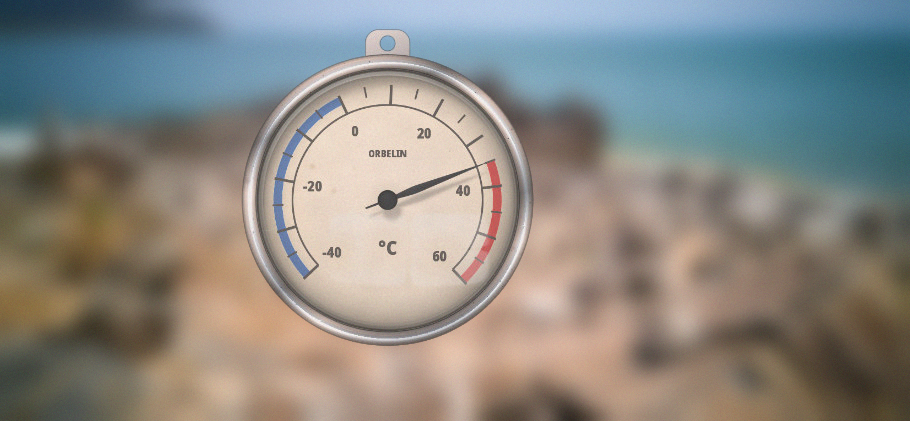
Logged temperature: {"value": 35, "unit": "°C"}
